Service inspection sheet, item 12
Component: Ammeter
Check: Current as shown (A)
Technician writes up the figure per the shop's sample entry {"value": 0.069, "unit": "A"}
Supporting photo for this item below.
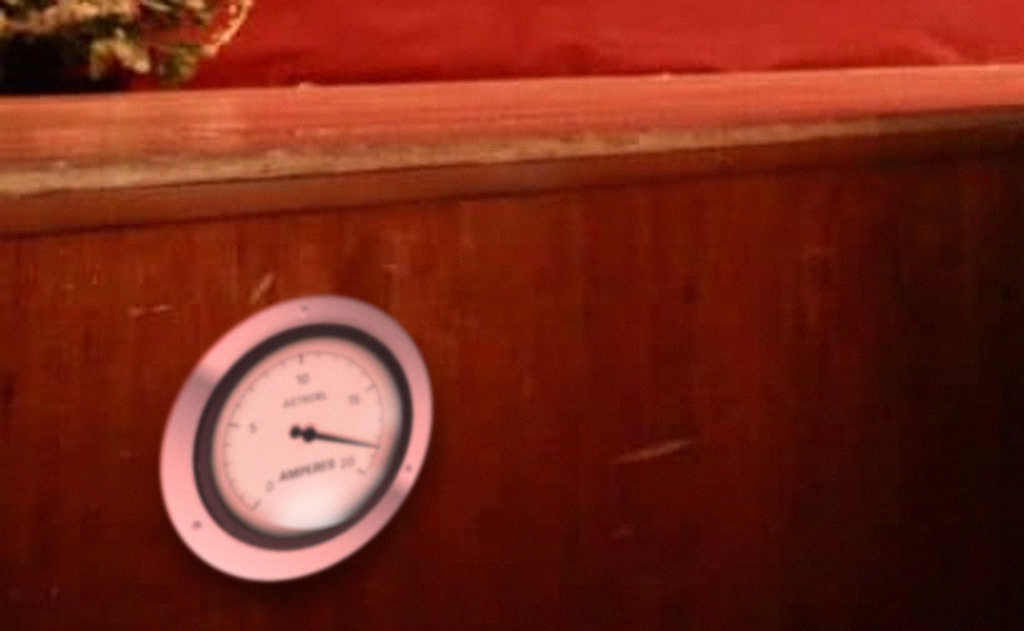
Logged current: {"value": 18.5, "unit": "A"}
